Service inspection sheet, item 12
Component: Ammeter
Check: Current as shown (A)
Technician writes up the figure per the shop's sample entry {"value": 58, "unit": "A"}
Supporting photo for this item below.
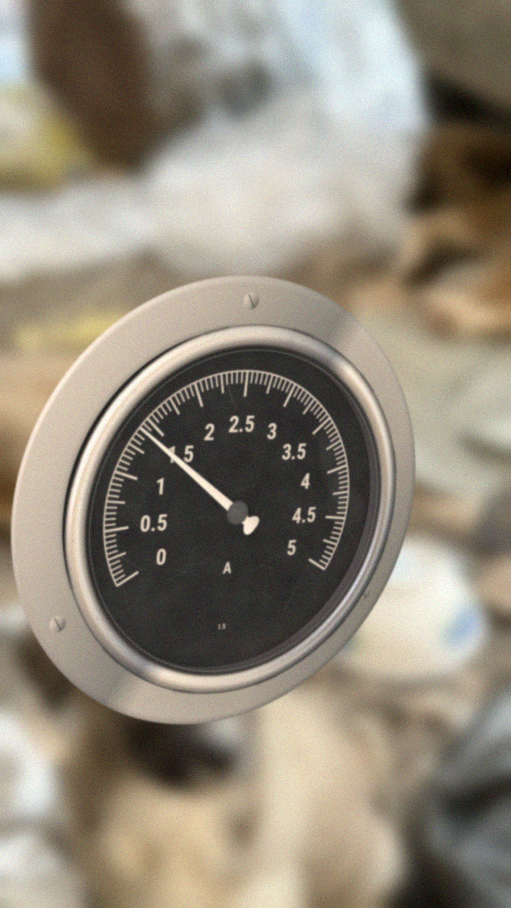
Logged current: {"value": 1.4, "unit": "A"}
